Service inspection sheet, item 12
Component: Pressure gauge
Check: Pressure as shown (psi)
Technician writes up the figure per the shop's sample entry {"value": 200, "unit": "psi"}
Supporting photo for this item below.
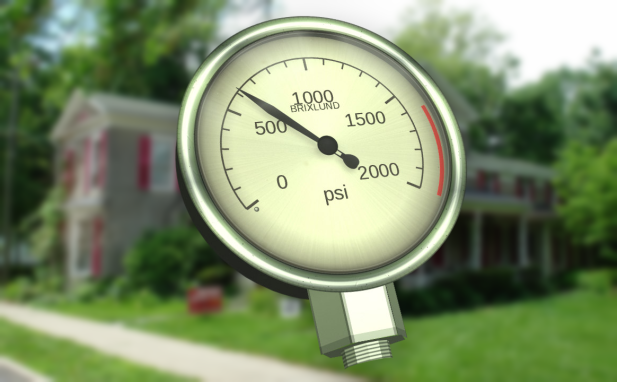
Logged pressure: {"value": 600, "unit": "psi"}
